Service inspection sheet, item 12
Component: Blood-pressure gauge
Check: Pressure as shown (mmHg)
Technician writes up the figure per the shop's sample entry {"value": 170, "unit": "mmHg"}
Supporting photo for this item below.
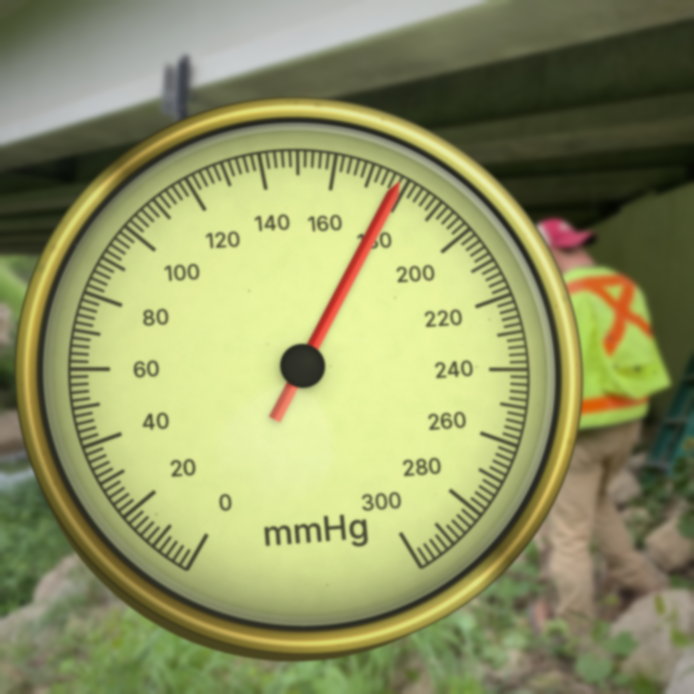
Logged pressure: {"value": 178, "unit": "mmHg"}
